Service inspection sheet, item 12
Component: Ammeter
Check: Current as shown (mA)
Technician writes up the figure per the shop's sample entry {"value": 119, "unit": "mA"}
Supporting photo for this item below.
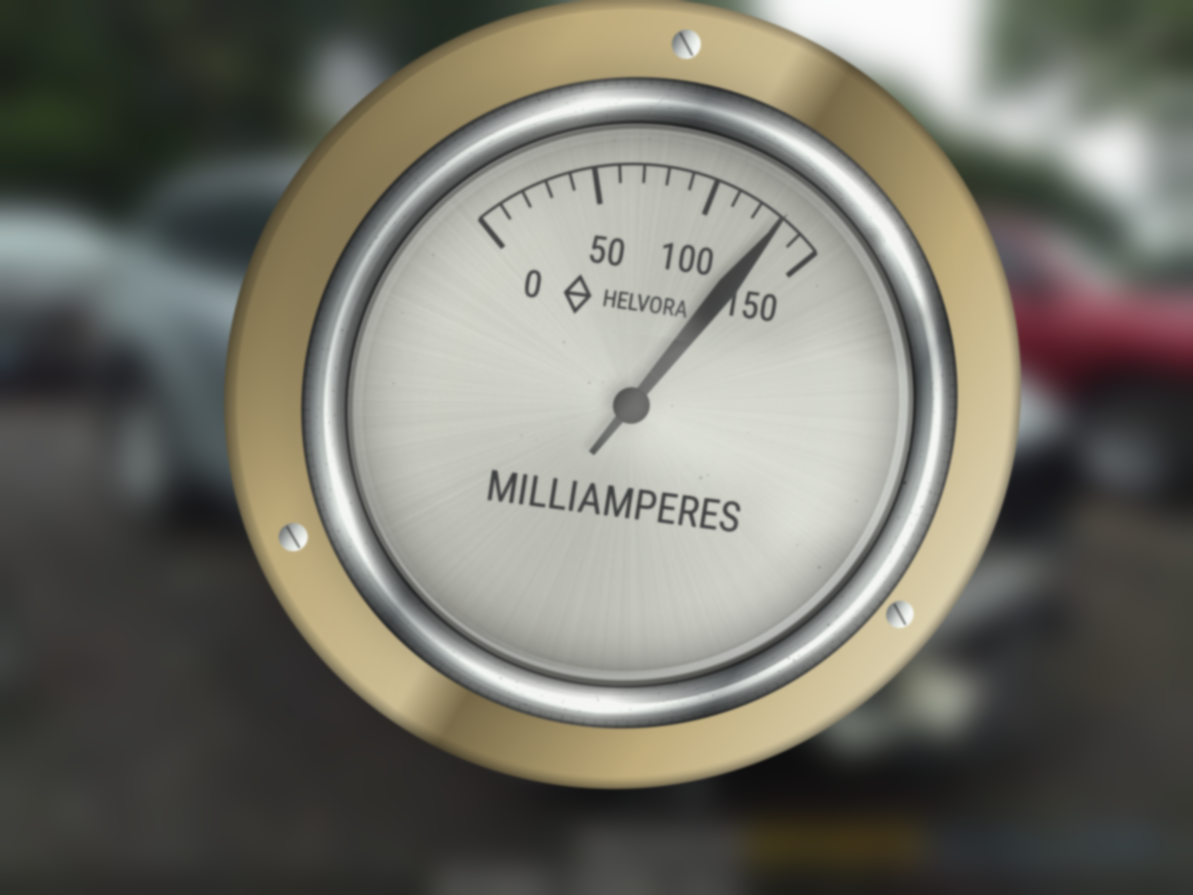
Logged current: {"value": 130, "unit": "mA"}
